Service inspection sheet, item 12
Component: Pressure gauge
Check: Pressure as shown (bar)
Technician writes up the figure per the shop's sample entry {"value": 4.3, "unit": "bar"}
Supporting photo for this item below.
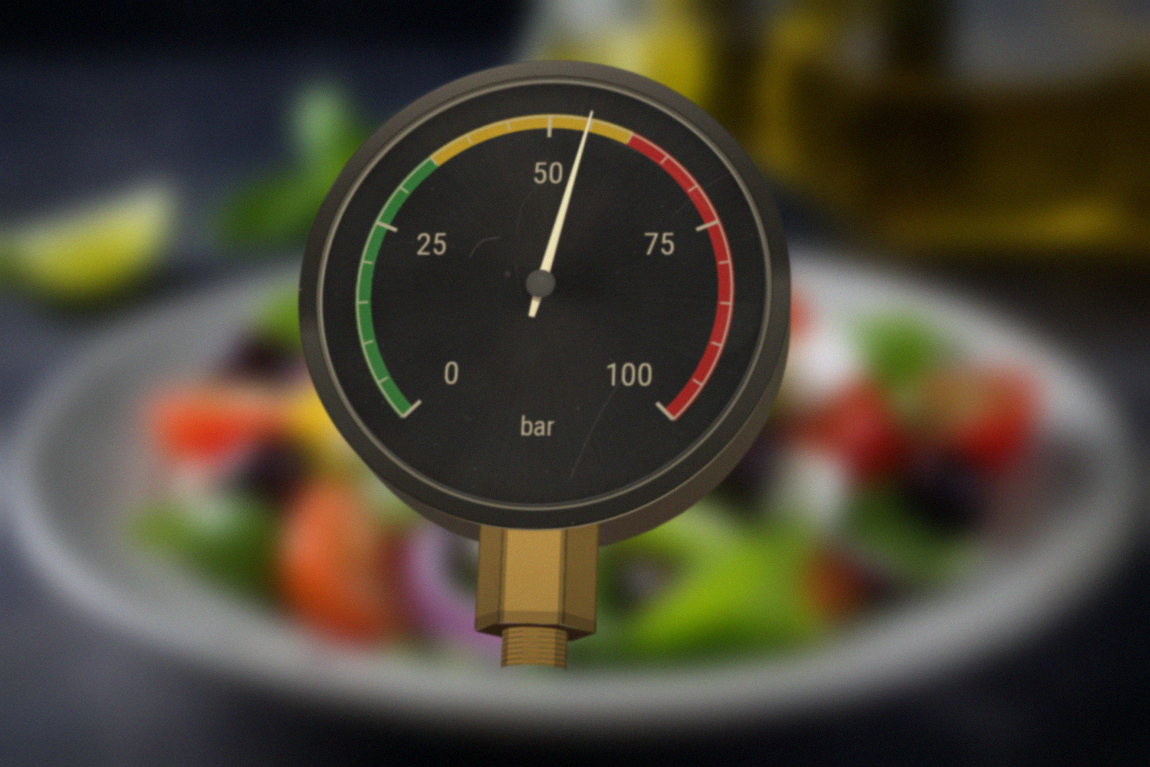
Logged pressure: {"value": 55, "unit": "bar"}
